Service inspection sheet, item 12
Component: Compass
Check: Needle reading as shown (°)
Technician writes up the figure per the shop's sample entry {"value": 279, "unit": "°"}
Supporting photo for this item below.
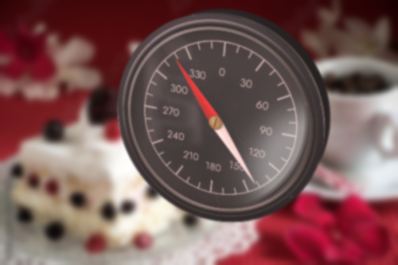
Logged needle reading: {"value": 320, "unit": "°"}
